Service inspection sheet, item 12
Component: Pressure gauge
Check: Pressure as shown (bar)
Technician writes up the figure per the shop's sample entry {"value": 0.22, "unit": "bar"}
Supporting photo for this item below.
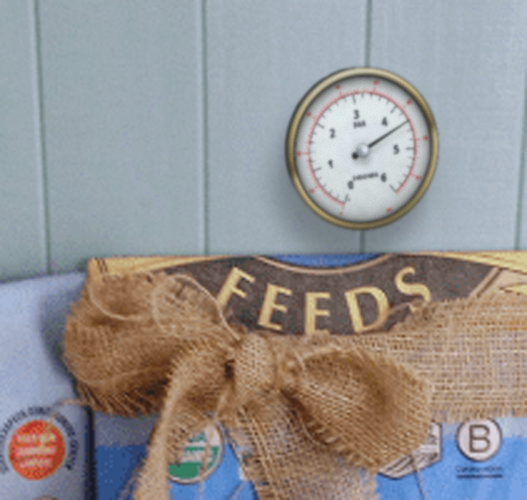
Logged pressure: {"value": 4.4, "unit": "bar"}
